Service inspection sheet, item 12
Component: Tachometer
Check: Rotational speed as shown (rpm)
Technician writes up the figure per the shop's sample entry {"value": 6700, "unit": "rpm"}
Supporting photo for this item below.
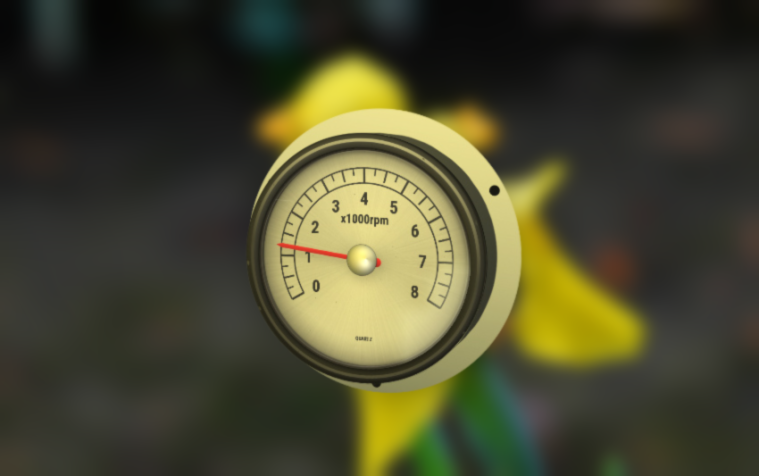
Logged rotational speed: {"value": 1250, "unit": "rpm"}
